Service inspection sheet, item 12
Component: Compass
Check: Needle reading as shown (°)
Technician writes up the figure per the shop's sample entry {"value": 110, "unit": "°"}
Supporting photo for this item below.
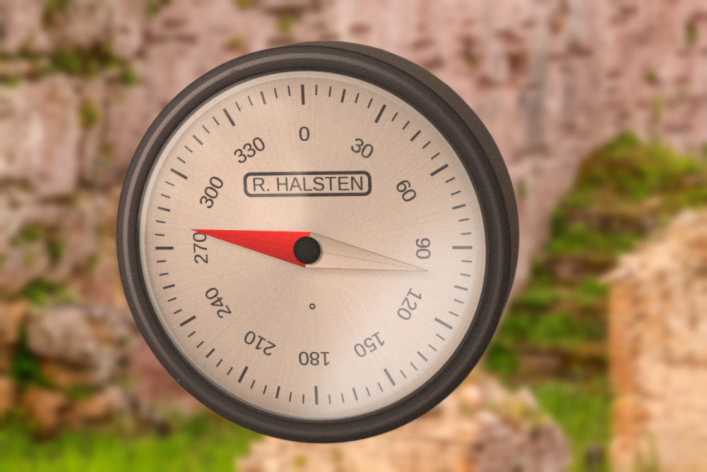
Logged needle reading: {"value": 280, "unit": "°"}
